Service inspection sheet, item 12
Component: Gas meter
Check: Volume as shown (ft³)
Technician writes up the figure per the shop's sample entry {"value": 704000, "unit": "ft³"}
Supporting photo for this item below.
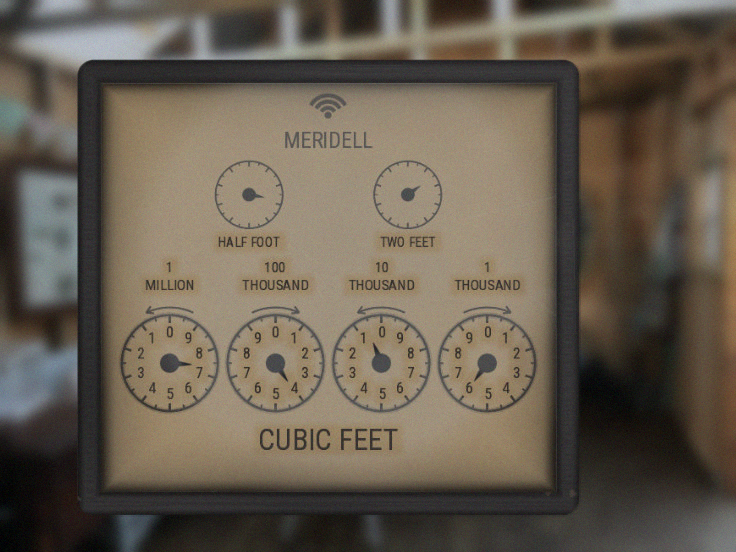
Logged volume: {"value": 740600, "unit": "ft³"}
